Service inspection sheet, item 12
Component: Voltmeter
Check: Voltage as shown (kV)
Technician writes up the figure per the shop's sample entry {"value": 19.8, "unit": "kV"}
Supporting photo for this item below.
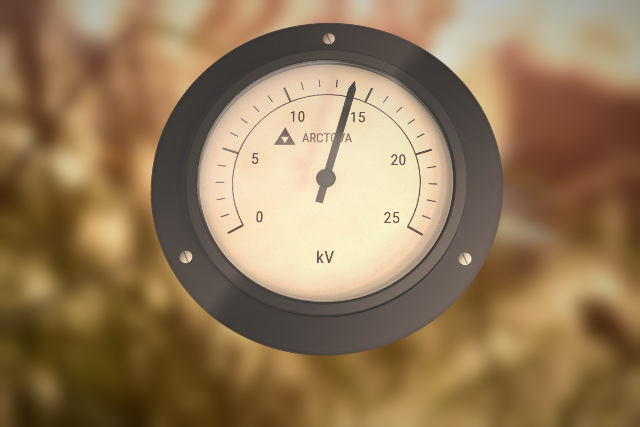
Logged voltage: {"value": 14, "unit": "kV"}
